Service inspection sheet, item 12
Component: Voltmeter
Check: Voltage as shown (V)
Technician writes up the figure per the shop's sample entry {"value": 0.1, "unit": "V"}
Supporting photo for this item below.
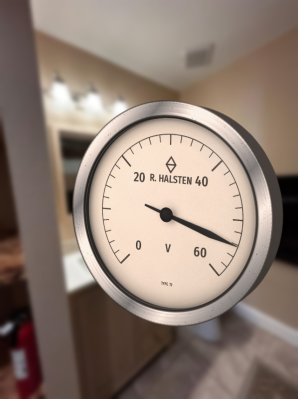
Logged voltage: {"value": 54, "unit": "V"}
